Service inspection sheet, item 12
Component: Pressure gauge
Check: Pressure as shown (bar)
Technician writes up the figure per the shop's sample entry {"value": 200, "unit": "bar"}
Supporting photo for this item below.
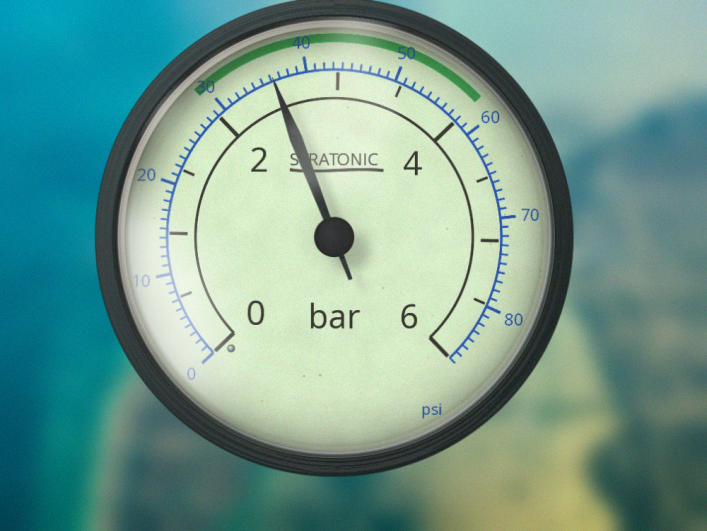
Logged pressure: {"value": 2.5, "unit": "bar"}
